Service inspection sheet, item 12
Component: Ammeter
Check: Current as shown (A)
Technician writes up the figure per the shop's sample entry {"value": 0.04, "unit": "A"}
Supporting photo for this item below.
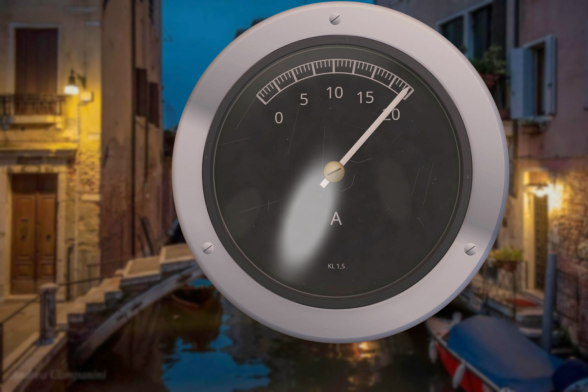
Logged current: {"value": 19.5, "unit": "A"}
